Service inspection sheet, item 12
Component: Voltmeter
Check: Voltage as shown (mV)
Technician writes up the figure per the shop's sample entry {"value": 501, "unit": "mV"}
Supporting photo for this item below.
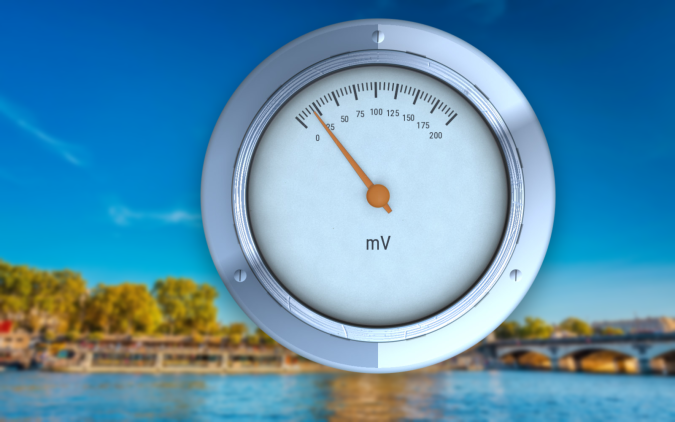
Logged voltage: {"value": 20, "unit": "mV"}
